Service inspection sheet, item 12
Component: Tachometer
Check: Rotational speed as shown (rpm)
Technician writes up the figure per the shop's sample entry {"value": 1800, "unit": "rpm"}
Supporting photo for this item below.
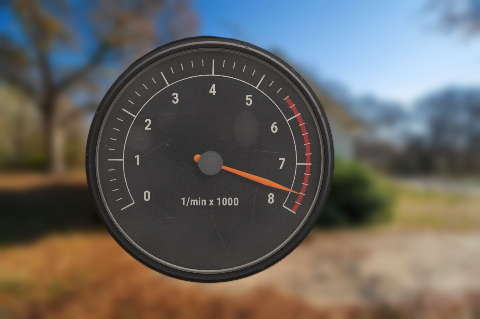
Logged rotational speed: {"value": 7600, "unit": "rpm"}
